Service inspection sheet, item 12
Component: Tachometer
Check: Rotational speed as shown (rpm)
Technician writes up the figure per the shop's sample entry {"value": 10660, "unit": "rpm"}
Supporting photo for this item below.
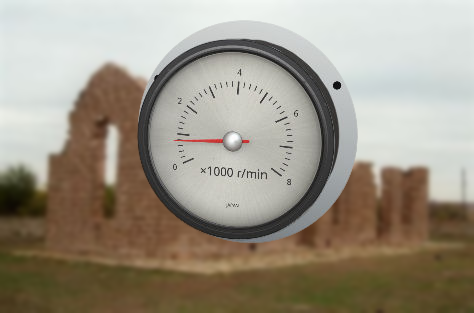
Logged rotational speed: {"value": 800, "unit": "rpm"}
